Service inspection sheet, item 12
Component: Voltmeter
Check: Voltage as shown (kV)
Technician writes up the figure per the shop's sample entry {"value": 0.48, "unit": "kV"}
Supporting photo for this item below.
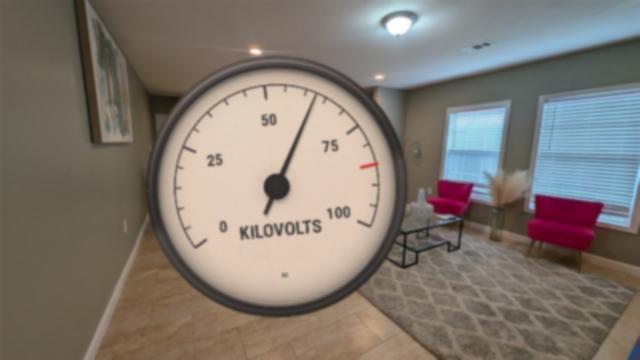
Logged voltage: {"value": 62.5, "unit": "kV"}
